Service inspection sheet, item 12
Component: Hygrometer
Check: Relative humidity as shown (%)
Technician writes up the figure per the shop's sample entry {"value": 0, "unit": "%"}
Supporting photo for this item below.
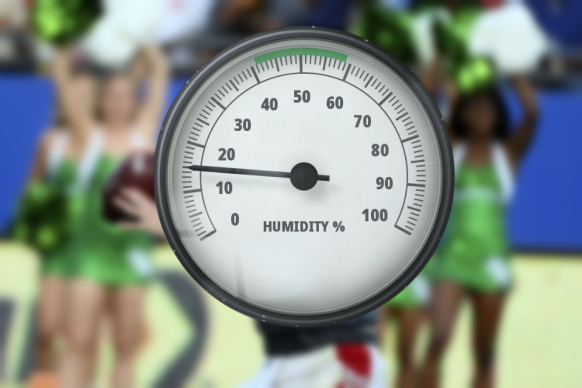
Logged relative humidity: {"value": 15, "unit": "%"}
